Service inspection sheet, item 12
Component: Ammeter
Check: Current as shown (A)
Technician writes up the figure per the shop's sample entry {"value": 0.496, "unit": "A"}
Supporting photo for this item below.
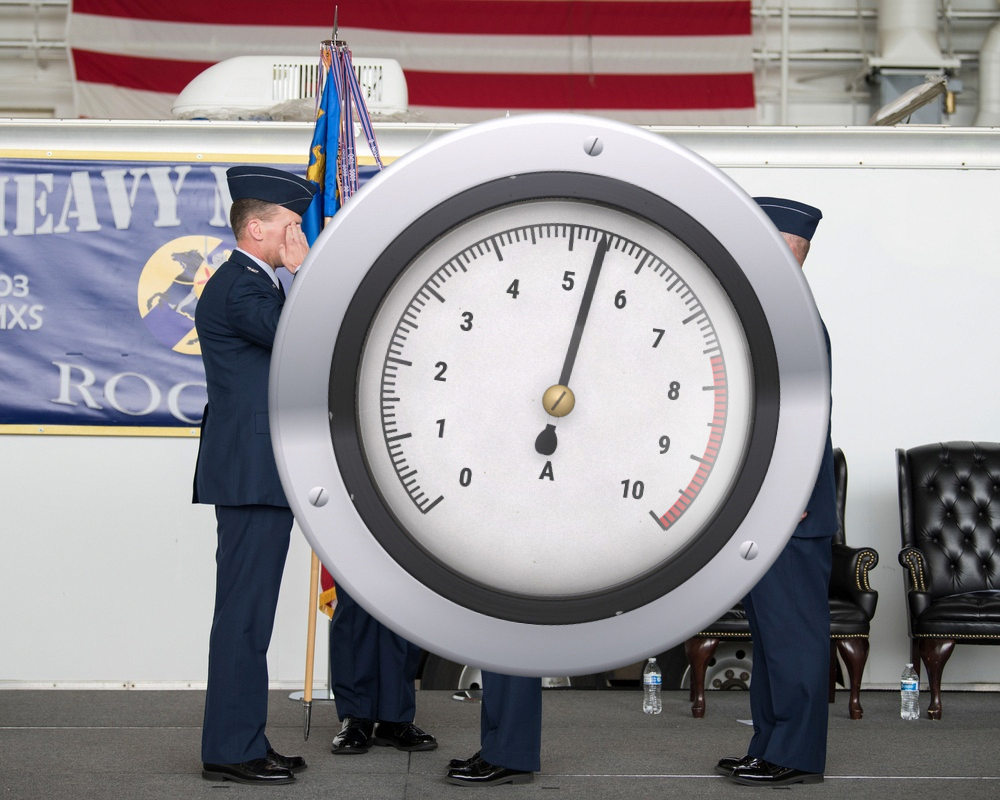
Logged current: {"value": 5.4, "unit": "A"}
